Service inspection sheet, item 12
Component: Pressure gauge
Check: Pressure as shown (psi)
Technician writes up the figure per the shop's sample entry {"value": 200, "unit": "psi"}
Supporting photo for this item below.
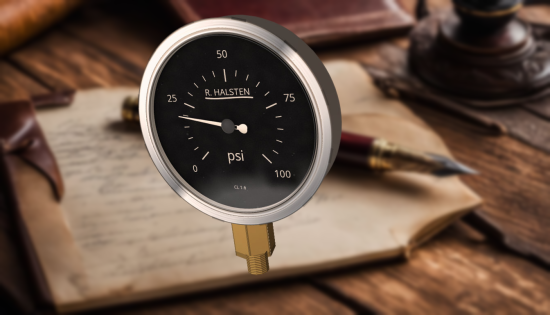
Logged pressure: {"value": 20, "unit": "psi"}
